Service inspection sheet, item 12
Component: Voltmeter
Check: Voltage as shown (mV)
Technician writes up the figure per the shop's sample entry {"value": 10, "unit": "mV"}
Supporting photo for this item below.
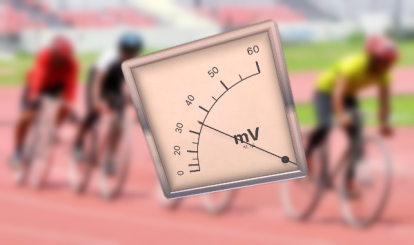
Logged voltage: {"value": 35, "unit": "mV"}
